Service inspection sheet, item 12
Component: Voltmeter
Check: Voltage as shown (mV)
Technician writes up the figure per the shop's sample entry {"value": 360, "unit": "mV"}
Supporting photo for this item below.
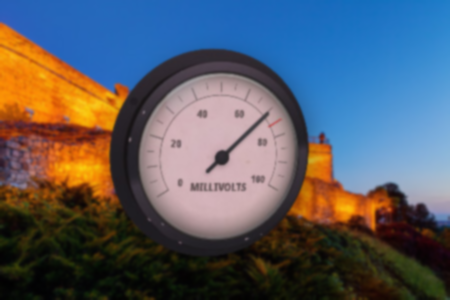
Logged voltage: {"value": 70, "unit": "mV"}
